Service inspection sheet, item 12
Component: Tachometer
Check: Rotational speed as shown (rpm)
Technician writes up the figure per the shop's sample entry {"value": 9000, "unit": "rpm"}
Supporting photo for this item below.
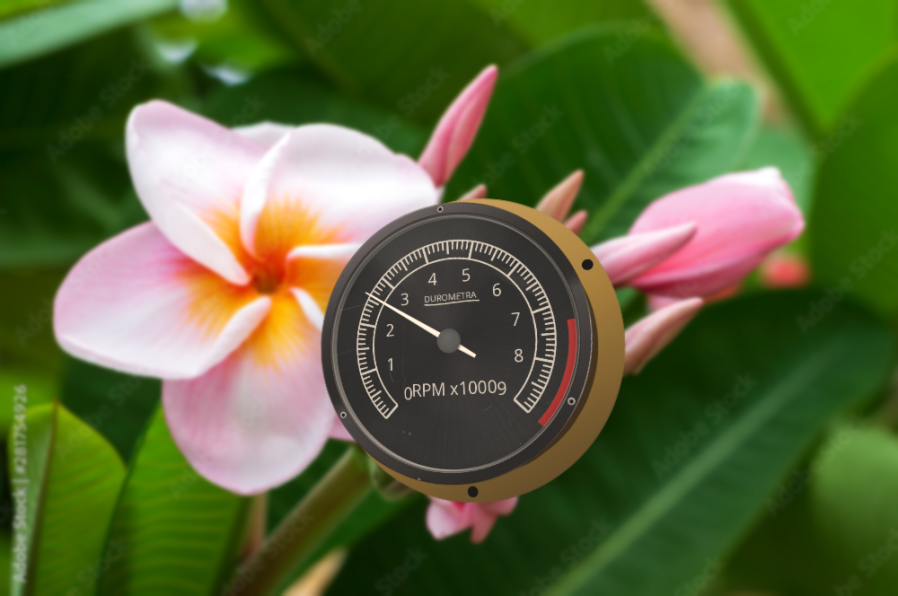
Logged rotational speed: {"value": 2600, "unit": "rpm"}
